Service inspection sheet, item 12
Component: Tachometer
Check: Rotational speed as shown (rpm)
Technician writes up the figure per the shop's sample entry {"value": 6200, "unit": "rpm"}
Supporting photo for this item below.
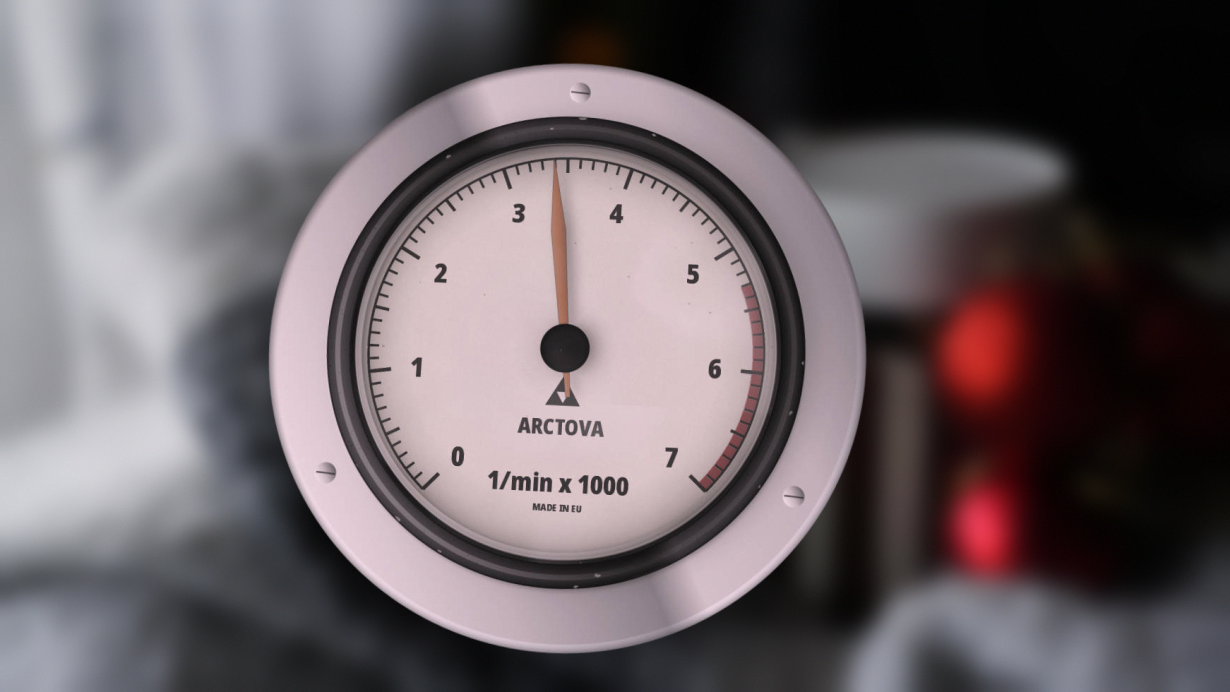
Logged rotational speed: {"value": 3400, "unit": "rpm"}
